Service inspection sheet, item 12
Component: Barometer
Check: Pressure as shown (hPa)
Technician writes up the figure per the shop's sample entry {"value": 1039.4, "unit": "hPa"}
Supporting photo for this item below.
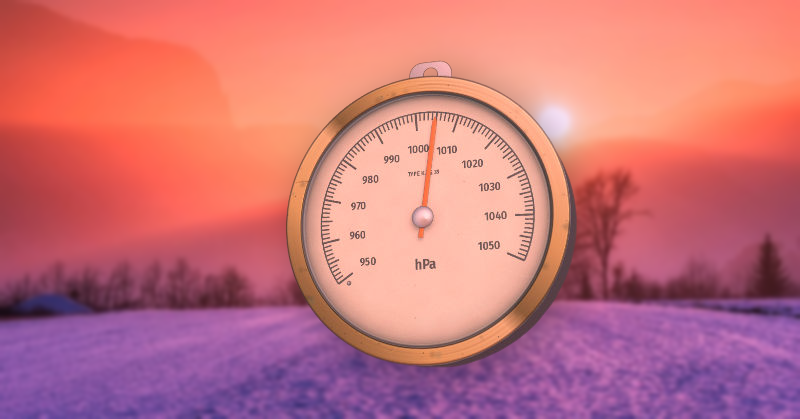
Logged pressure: {"value": 1005, "unit": "hPa"}
